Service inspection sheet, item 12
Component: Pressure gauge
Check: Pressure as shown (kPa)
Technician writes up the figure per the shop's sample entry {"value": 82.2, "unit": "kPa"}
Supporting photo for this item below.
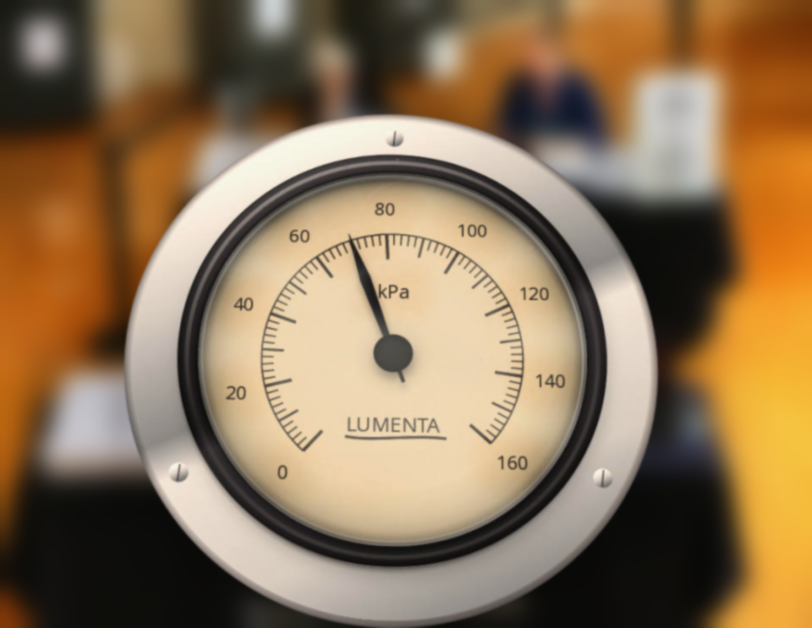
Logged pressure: {"value": 70, "unit": "kPa"}
